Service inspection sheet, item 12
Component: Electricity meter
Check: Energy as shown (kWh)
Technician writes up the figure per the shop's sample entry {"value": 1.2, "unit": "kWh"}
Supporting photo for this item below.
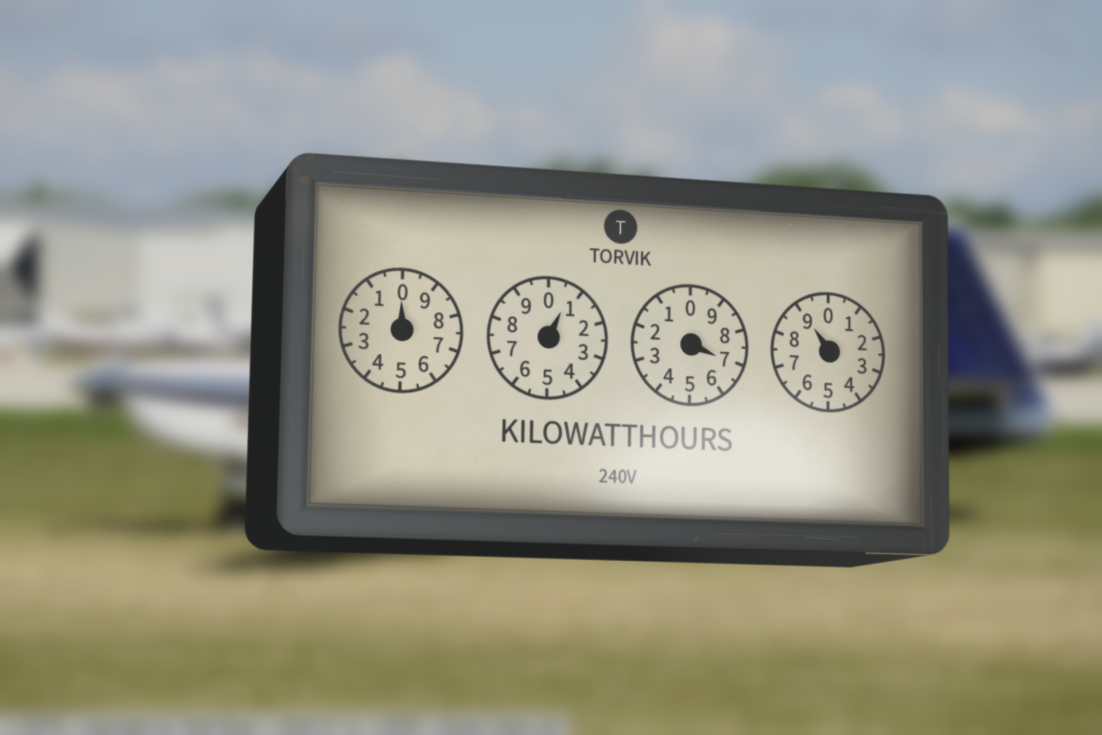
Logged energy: {"value": 69, "unit": "kWh"}
